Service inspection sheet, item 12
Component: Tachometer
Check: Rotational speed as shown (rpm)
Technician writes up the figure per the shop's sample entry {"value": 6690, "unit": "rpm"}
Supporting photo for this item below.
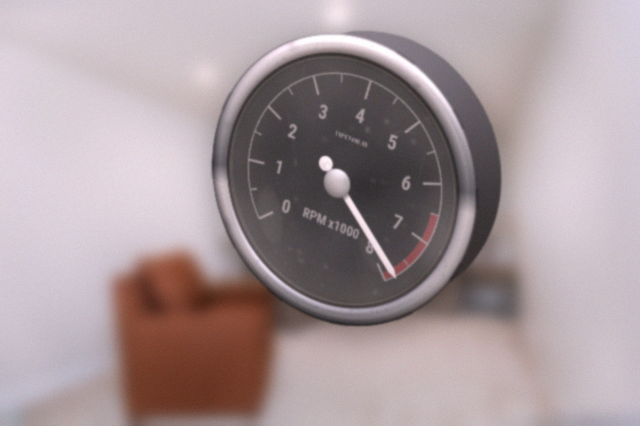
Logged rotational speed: {"value": 7750, "unit": "rpm"}
